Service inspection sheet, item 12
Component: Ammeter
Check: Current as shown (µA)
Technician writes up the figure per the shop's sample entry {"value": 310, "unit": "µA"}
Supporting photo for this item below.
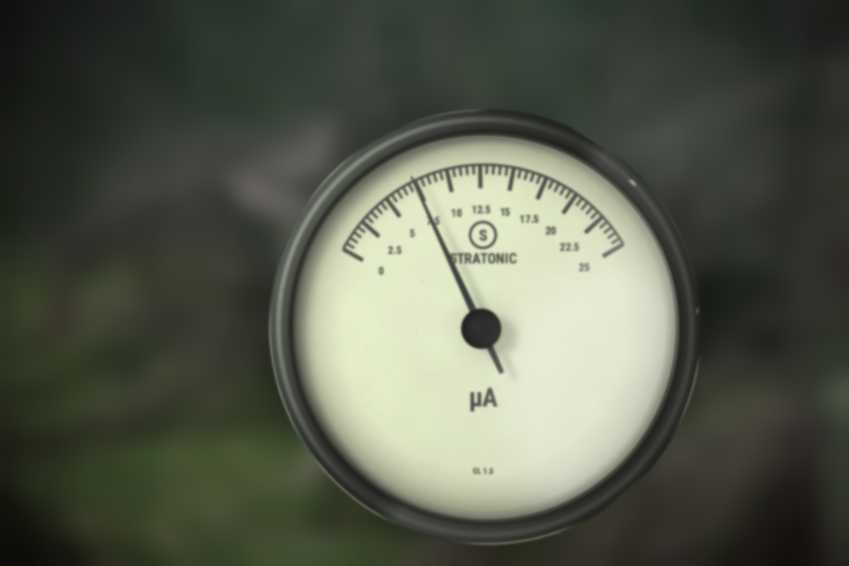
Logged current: {"value": 7.5, "unit": "µA"}
